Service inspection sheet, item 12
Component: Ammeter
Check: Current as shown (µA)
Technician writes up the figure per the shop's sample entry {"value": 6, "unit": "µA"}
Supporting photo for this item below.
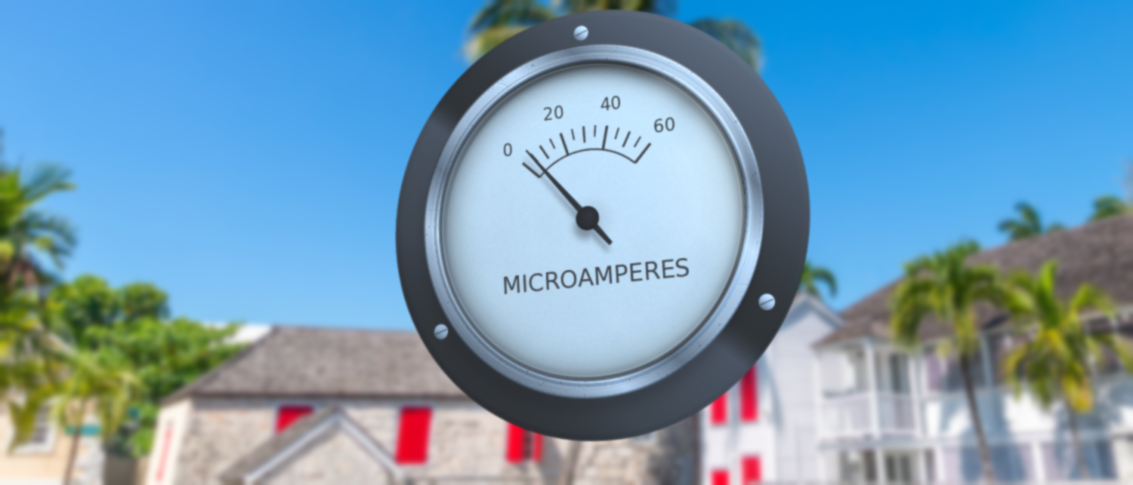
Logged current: {"value": 5, "unit": "µA"}
